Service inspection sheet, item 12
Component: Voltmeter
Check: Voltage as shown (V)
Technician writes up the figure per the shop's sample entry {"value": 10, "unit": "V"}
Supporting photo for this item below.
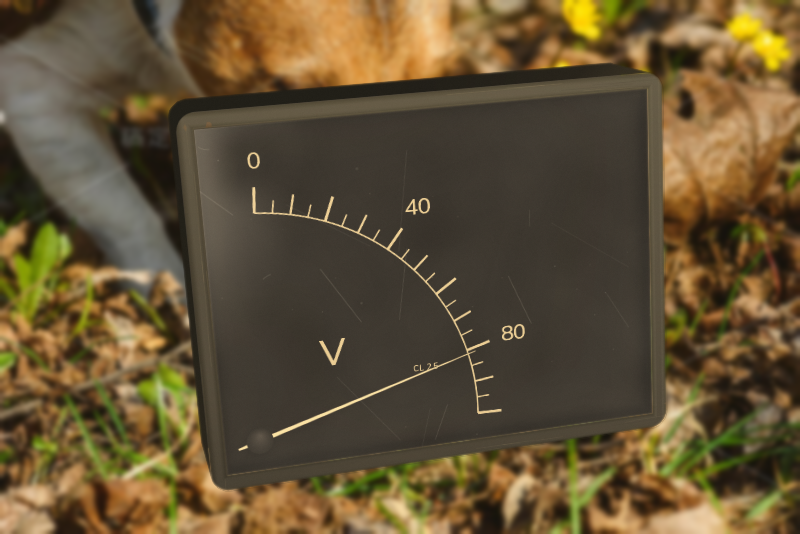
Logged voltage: {"value": 80, "unit": "V"}
